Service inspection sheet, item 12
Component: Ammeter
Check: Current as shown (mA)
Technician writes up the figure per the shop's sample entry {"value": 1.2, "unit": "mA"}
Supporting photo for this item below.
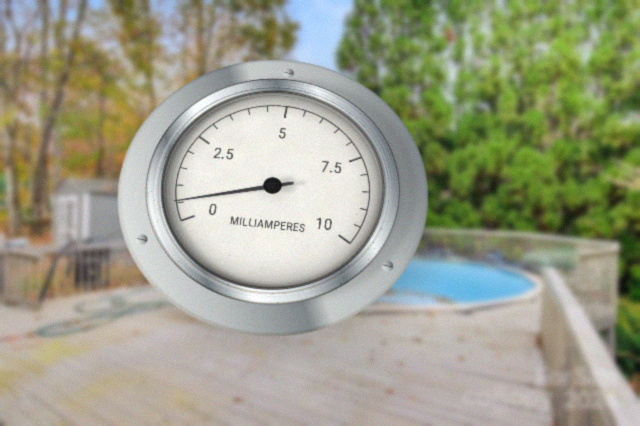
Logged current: {"value": 0.5, "unit": "mA"}
